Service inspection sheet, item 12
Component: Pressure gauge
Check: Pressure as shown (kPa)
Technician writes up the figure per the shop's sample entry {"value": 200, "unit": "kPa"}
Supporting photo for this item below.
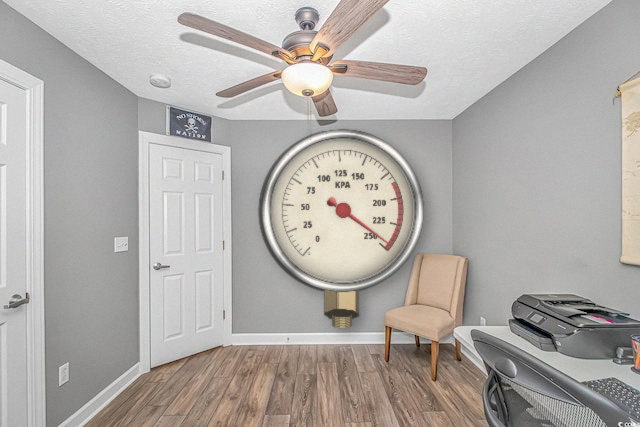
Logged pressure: {"value": 245, "unit": "kPa"}
